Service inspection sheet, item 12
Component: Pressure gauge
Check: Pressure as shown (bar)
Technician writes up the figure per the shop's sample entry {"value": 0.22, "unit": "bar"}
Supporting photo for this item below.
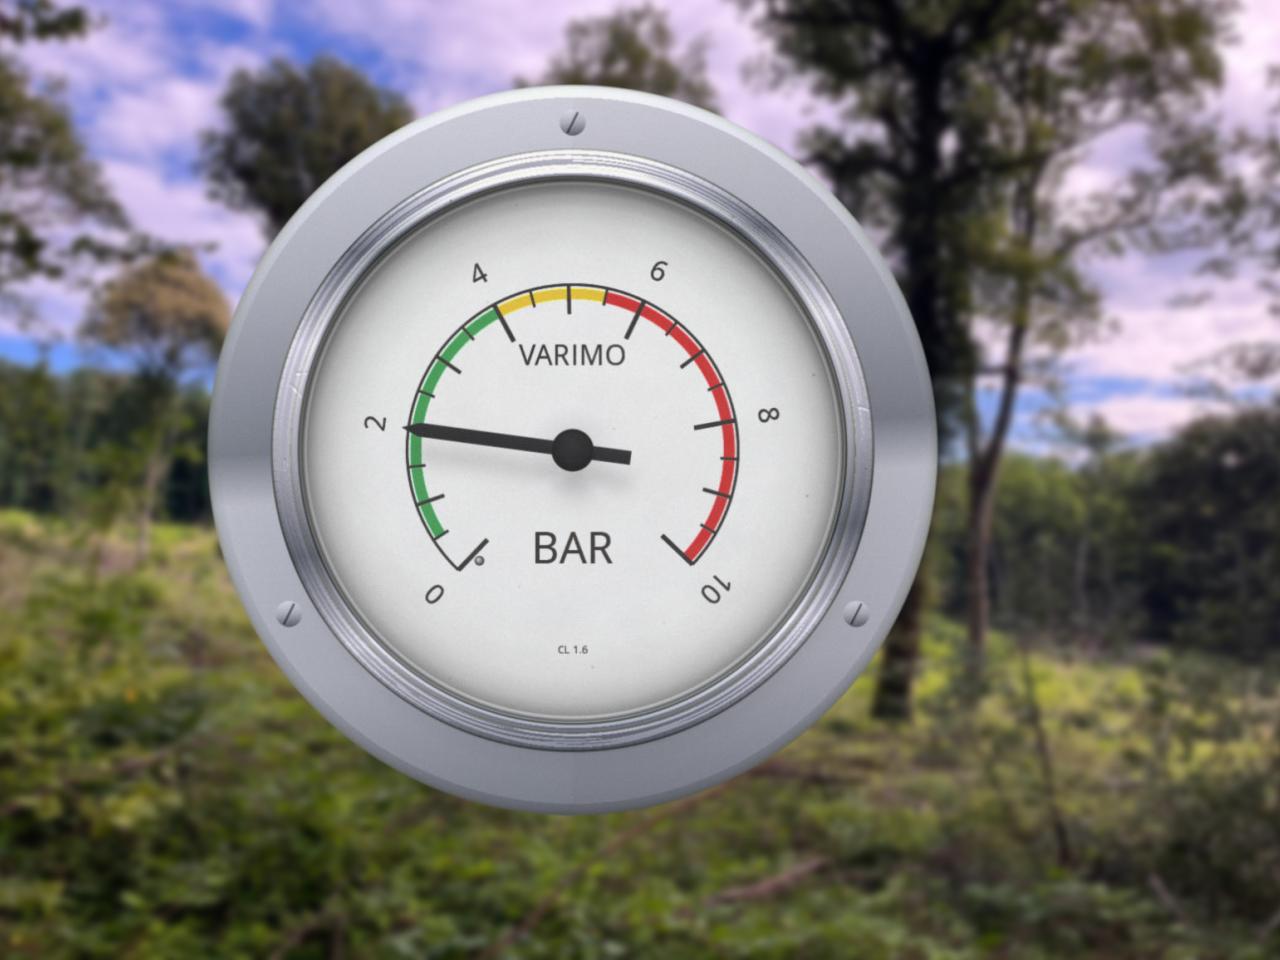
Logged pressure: {"value": 2, "unit": "bar"}
